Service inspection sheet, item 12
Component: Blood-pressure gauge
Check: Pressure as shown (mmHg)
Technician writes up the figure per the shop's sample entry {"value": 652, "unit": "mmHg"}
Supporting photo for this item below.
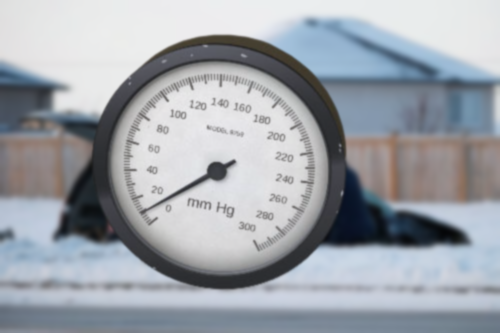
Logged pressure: {"value": 10, "unit": "mmHg"}
